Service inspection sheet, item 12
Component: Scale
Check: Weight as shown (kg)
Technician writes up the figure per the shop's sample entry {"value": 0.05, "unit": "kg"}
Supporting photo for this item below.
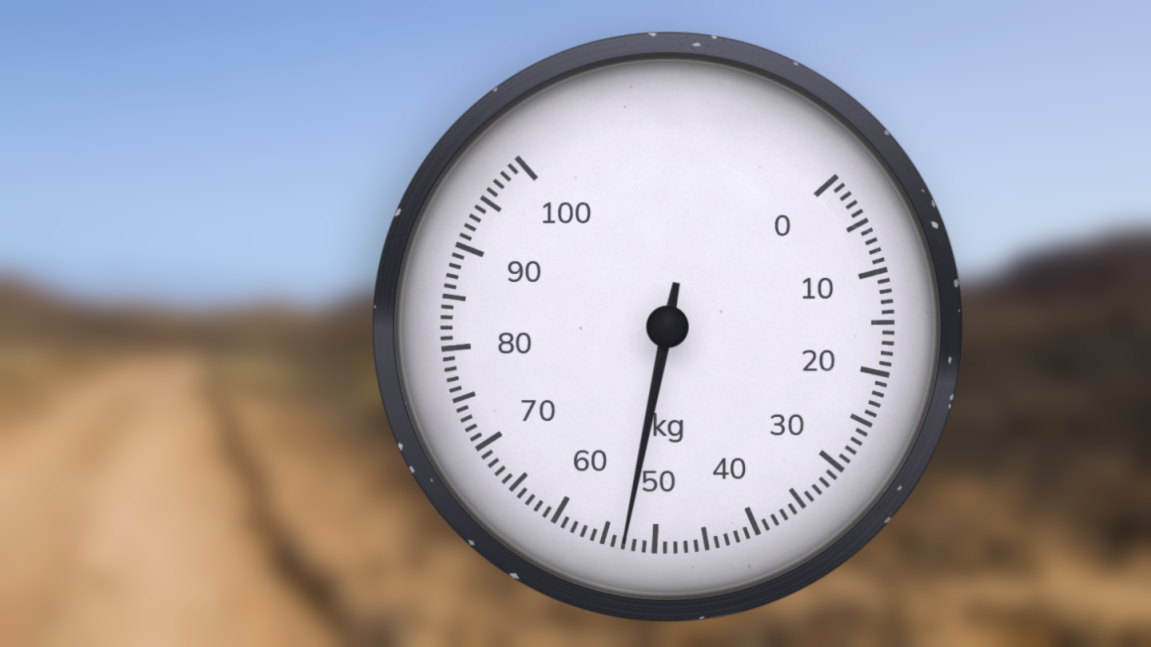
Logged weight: {"value": 53, "unit": "kg"}
